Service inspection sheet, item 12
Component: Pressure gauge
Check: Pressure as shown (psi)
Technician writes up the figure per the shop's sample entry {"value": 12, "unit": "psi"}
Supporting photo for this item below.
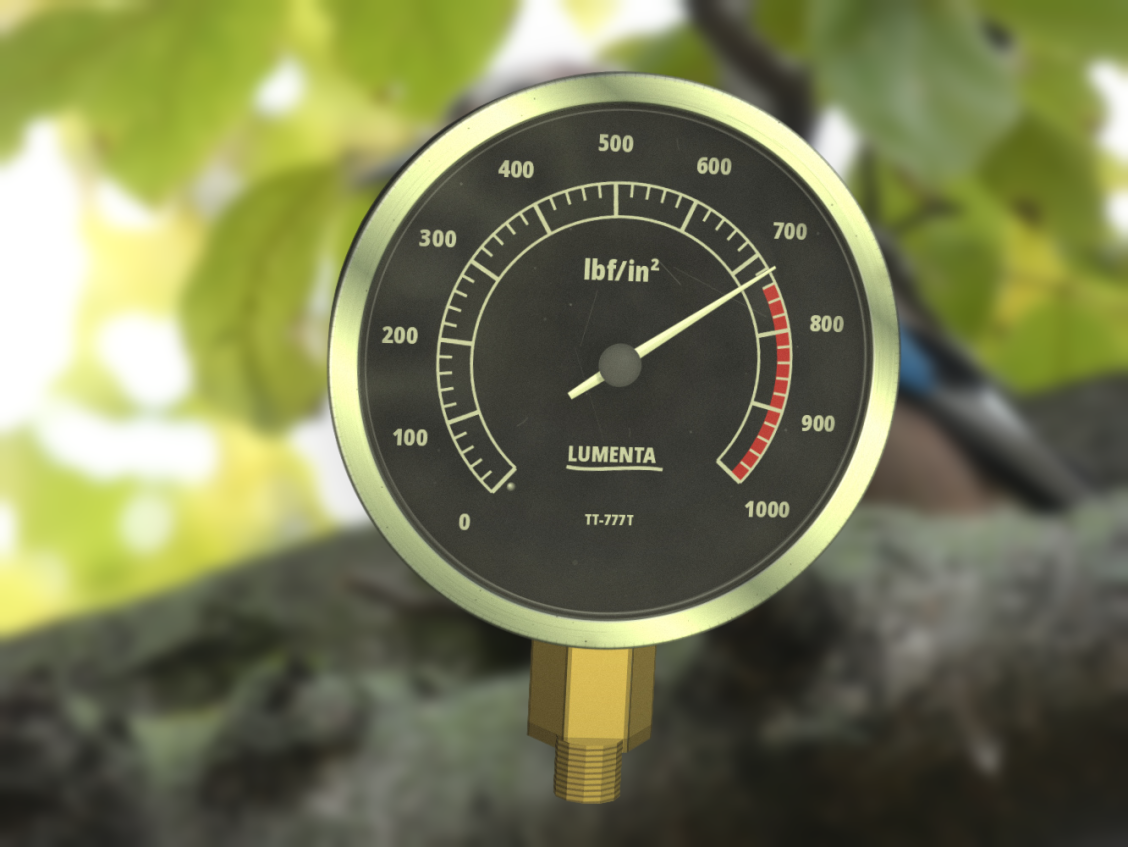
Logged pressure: {"value": 720, "unit": "psi"}
